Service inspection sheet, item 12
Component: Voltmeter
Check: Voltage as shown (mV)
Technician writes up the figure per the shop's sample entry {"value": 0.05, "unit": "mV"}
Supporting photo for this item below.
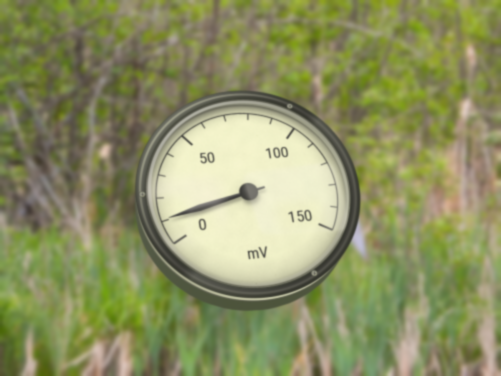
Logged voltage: {"value": 10, "unit": "mV"}
